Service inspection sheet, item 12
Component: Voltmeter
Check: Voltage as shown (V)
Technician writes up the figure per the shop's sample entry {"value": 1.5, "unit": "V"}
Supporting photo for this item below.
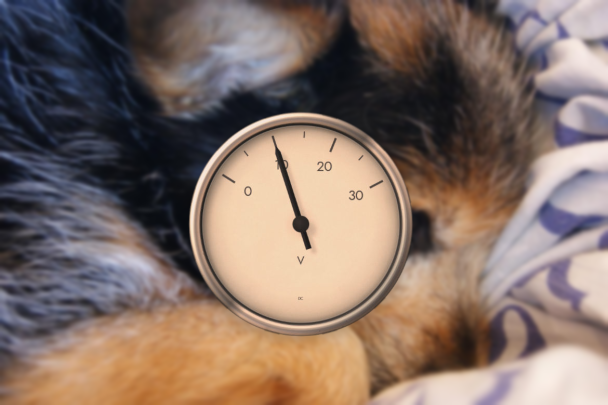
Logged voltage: {"value": 10, "unit": "V"}
